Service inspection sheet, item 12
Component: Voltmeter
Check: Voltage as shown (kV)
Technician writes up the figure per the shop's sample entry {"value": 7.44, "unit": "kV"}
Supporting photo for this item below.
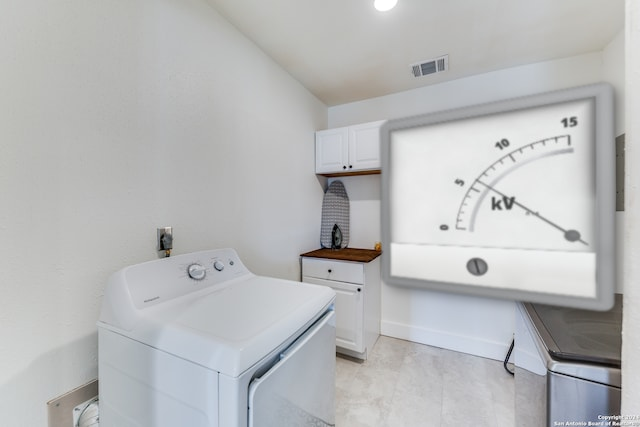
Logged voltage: {"value": 6, "unit": "kV"}
